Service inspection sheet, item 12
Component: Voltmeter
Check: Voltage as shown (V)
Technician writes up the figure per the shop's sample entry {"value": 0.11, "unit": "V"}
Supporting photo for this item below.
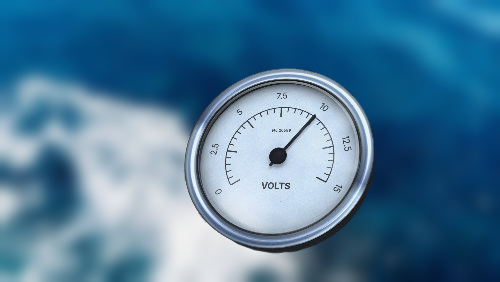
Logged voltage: {"value": 10, "unit": "V"}
